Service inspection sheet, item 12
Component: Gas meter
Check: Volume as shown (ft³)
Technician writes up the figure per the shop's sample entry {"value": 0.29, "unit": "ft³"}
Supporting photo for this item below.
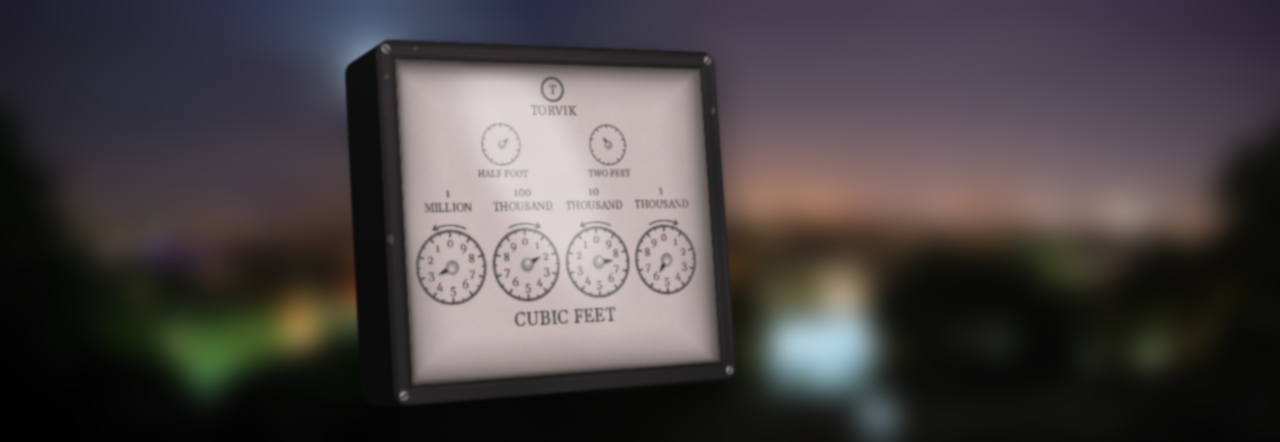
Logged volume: {"value": 317600, "unit": "ft³"}
